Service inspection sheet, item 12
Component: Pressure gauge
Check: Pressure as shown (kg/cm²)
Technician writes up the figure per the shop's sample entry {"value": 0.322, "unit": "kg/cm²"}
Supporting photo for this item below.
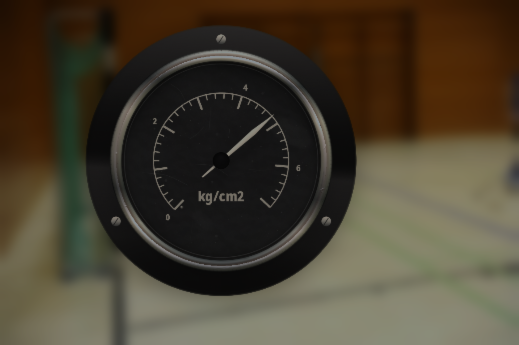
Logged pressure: {"value": 4.8, "unit": "kg/cm²"}
